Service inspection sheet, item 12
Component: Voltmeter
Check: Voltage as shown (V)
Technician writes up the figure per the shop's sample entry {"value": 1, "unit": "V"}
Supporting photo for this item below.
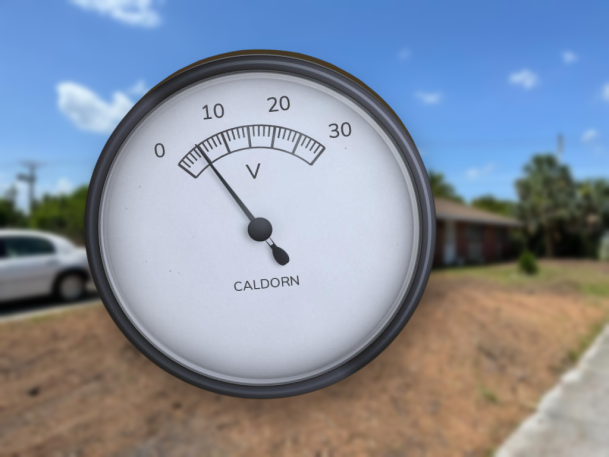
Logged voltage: {"value": 5, "unit": "V"}
